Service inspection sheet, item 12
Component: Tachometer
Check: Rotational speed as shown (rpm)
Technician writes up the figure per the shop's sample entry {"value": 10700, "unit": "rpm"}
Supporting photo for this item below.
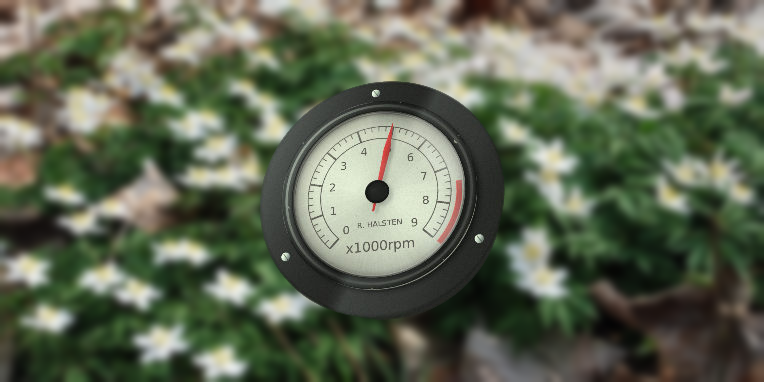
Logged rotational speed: {"value": 5000, "unit": "rpm"}
